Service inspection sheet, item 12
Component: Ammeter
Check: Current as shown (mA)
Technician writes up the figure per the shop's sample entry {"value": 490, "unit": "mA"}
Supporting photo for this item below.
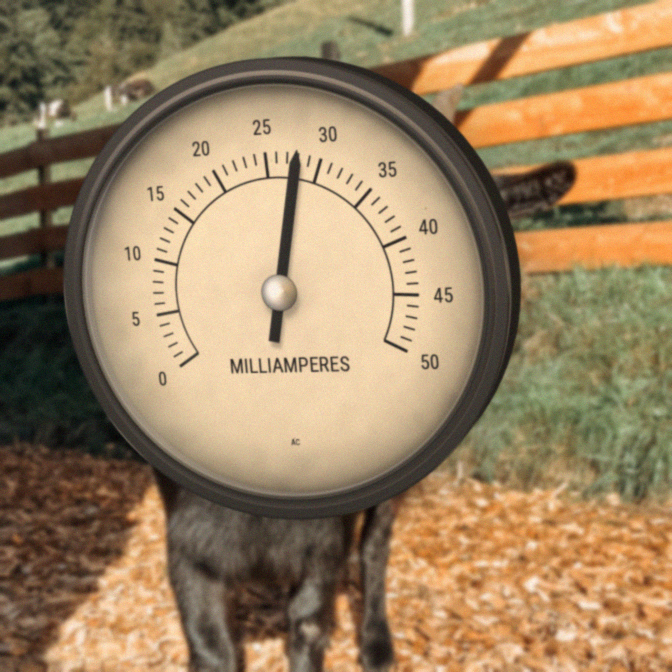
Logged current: {"value": 28, "unit": "mA"}
